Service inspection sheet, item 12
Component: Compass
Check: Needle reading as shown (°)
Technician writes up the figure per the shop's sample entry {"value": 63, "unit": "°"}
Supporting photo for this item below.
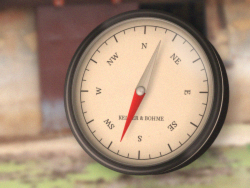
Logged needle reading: {"value": 200, "unit": "°"}
